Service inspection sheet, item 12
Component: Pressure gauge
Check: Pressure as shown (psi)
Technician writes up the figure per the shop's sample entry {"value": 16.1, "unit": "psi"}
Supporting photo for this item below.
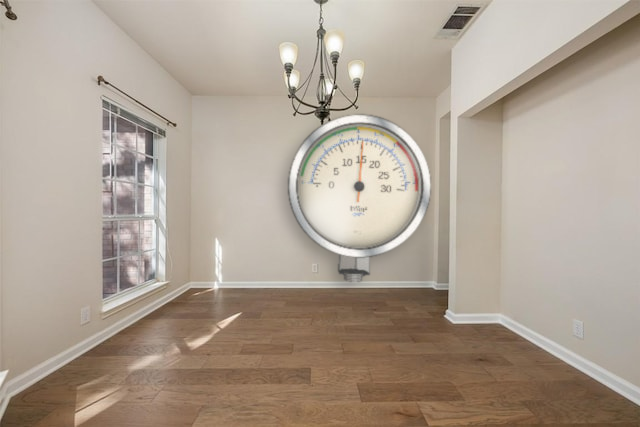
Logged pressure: {"value": 15, "unit": "psi"}
